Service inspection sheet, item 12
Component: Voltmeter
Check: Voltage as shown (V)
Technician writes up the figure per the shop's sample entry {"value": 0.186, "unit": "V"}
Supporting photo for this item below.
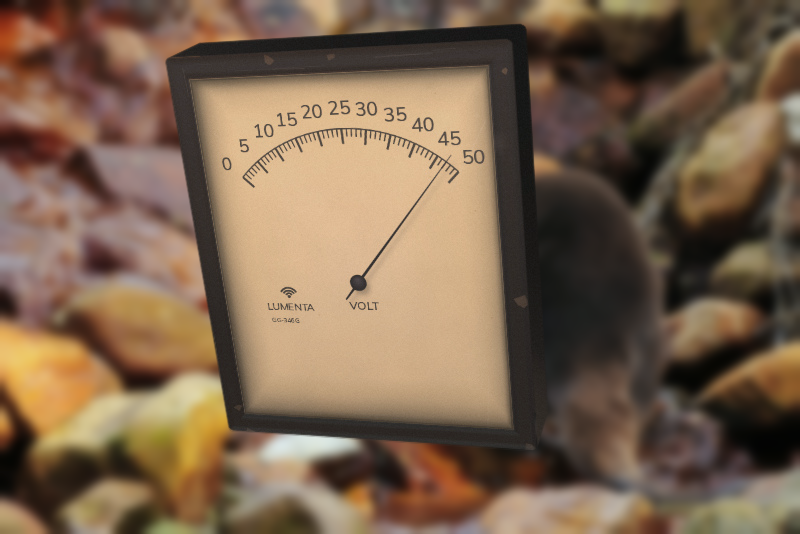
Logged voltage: {"value": 47, "unit": "V"}
